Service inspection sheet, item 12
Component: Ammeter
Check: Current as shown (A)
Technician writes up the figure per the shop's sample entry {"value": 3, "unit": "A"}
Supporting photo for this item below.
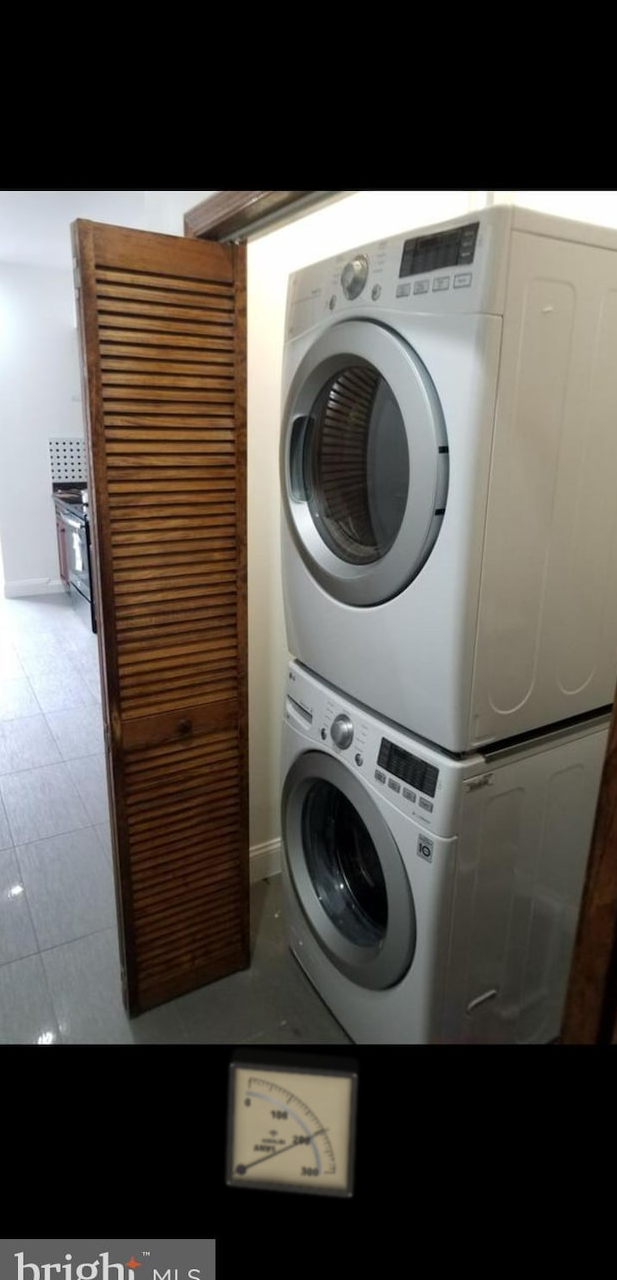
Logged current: {"value": 200, "unit": "A"}
